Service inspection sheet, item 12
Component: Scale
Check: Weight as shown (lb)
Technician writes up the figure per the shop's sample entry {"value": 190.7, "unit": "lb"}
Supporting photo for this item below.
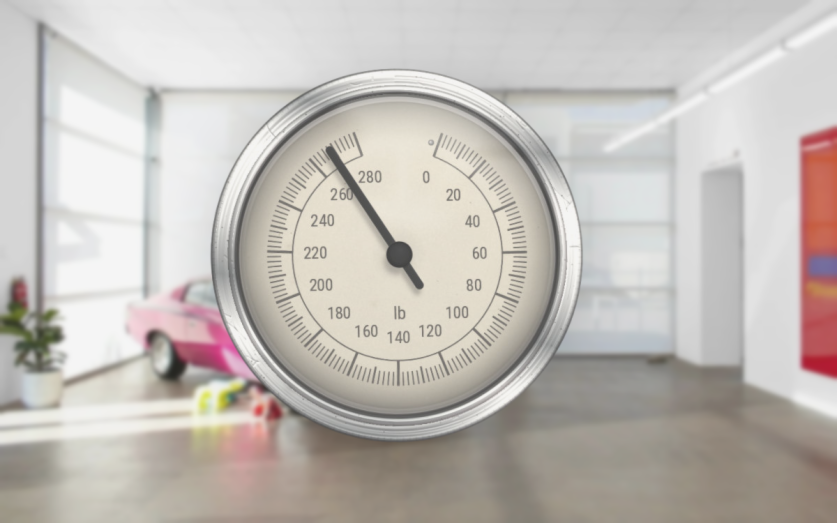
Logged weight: {"value": 268, "unit": "lb"}
